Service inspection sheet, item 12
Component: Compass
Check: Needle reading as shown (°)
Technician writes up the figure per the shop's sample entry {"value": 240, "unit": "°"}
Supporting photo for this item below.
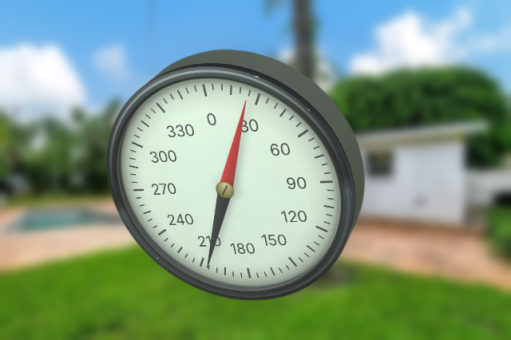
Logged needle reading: {"value": 25, "unit": "°"}
